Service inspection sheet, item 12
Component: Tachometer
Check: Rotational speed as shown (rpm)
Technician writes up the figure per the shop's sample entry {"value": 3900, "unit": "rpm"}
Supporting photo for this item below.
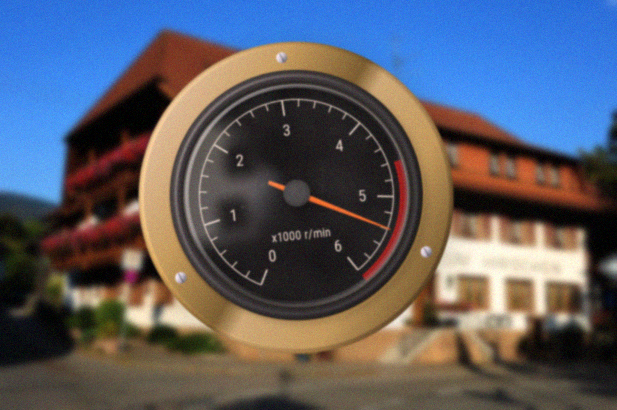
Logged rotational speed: {"value": 5400, "unit": "rpm"}
